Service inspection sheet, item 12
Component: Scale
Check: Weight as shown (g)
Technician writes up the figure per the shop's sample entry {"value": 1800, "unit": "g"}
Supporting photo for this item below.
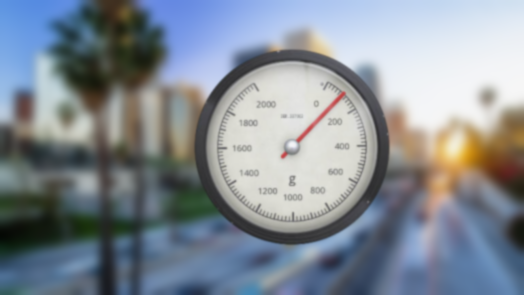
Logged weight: {"value": 100, "unit": "g"}
